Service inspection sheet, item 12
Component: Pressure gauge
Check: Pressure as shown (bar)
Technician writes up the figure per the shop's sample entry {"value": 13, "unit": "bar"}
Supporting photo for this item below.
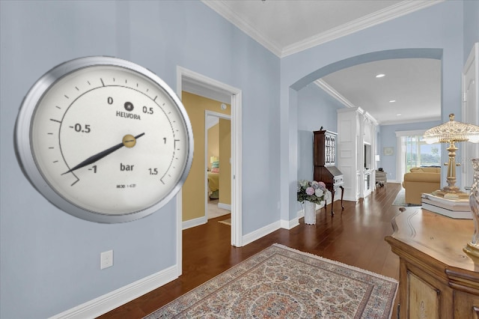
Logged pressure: {"value": -0.9, "unit": "bar"}
